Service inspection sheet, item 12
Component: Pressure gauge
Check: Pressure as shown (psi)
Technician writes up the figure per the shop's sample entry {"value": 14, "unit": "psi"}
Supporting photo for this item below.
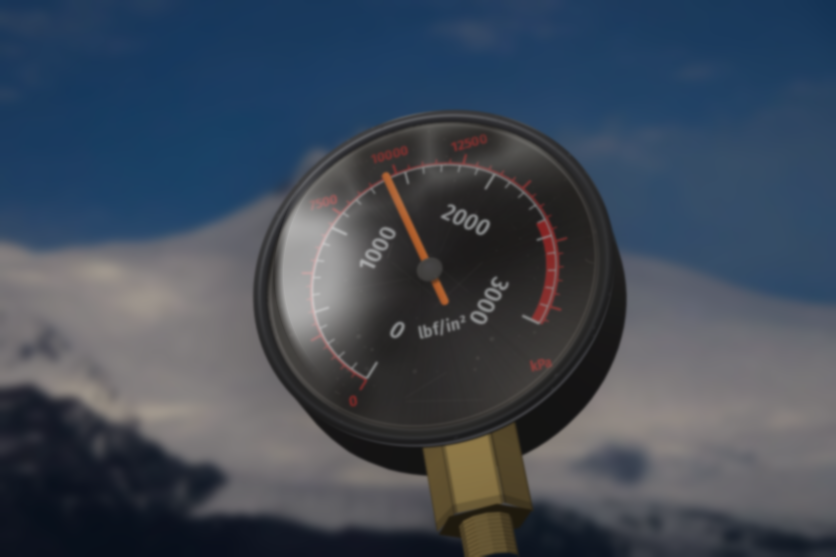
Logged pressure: {"value": 1400, "unit": "psi"}
